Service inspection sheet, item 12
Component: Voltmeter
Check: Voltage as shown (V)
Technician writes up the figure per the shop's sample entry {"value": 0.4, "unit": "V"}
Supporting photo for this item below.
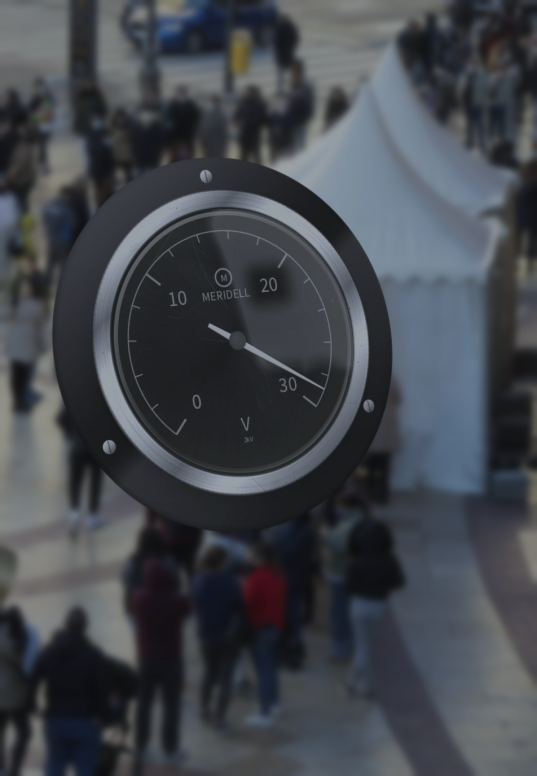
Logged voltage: {"value": 29, "unit": "V"}
